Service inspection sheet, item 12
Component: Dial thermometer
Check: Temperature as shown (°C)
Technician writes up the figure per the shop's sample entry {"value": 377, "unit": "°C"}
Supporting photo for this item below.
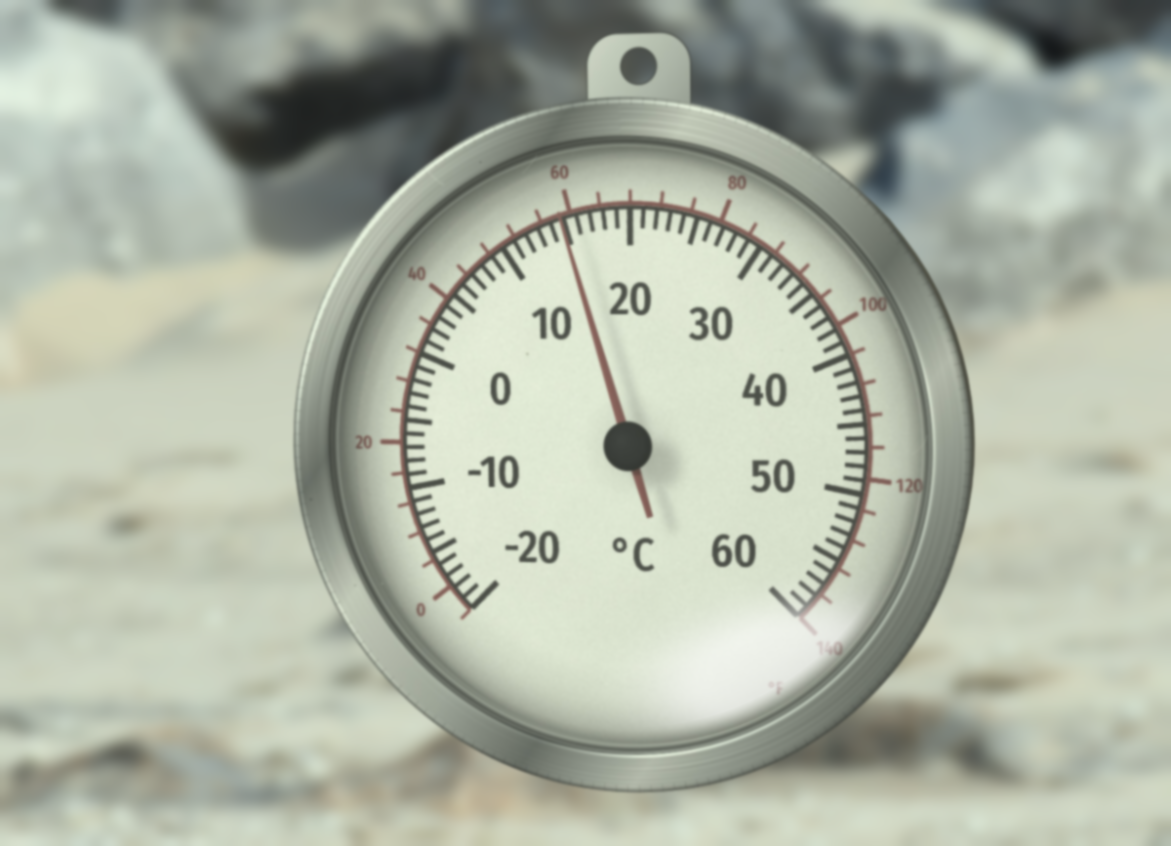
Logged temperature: {"value": 15, "unit": "°C"}
